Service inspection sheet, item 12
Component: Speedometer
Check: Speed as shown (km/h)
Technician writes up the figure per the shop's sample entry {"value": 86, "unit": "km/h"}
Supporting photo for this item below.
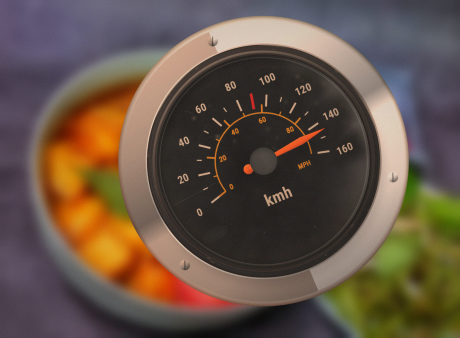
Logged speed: {"value": 145, "unit": "km/h"}
